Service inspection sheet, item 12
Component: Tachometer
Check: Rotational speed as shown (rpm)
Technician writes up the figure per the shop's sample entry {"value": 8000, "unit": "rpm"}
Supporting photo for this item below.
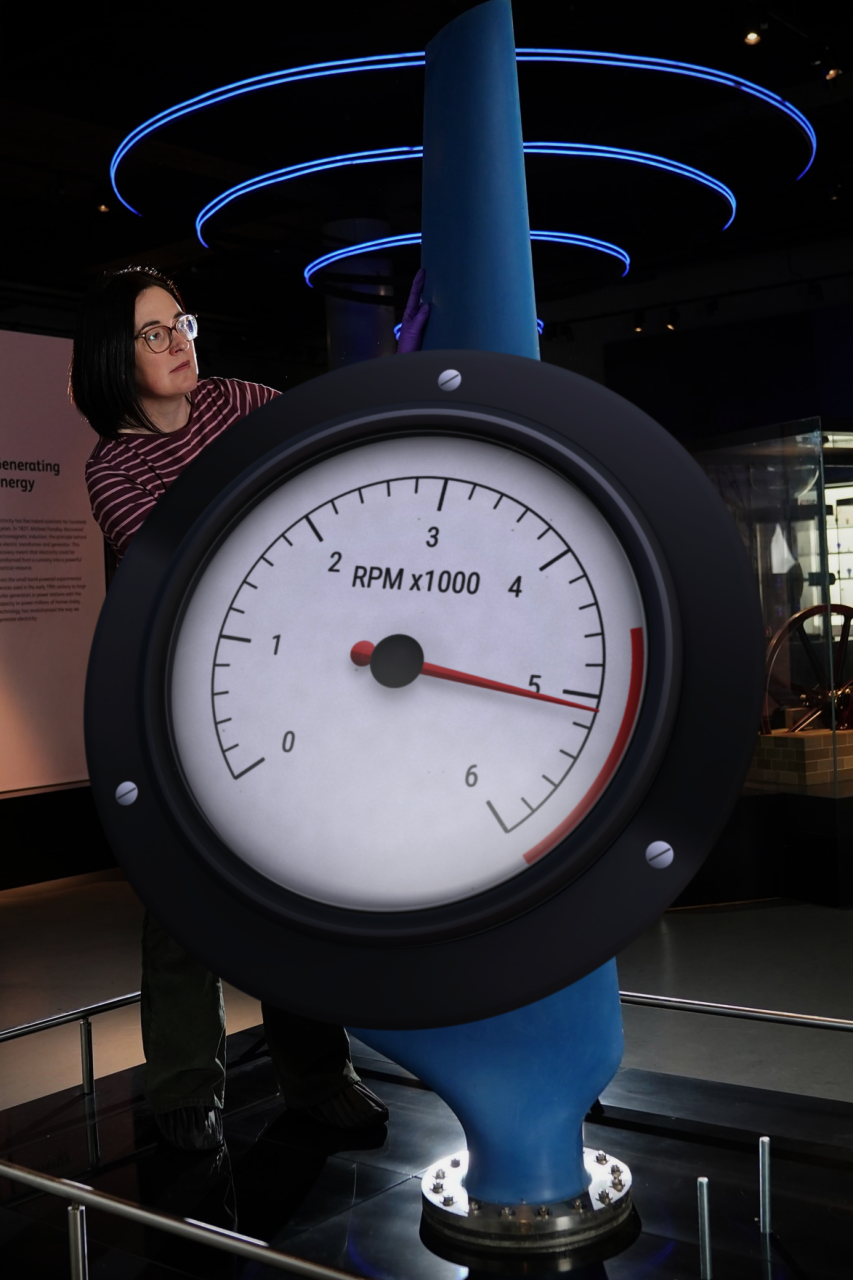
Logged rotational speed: {"value": 5100, "unit": "rpm"}
